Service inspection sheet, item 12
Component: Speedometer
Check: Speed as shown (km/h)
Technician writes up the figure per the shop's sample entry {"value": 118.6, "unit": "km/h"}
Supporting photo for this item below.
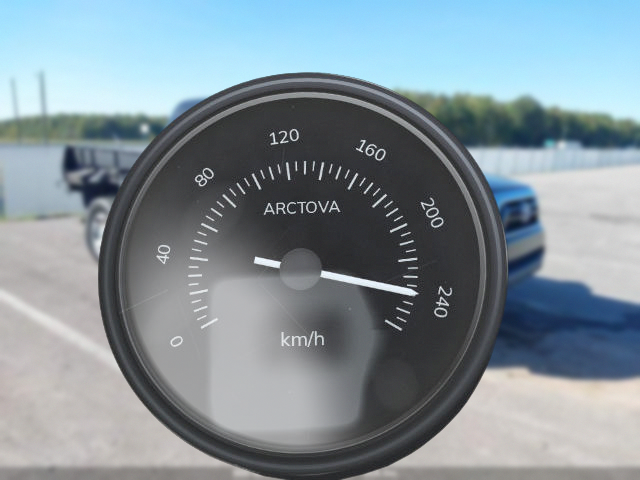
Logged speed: {"value": 240, "unit": "km/h"}
